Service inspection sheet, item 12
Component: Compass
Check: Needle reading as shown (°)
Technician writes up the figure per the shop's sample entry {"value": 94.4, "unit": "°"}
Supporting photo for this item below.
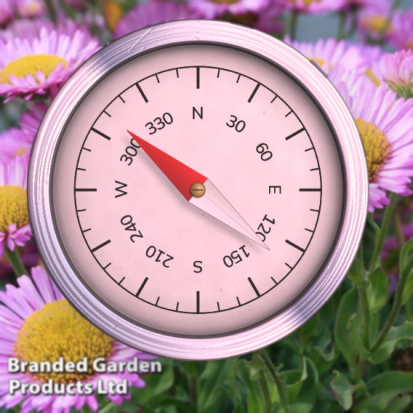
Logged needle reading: {"value": 310, "unit": "°"}
